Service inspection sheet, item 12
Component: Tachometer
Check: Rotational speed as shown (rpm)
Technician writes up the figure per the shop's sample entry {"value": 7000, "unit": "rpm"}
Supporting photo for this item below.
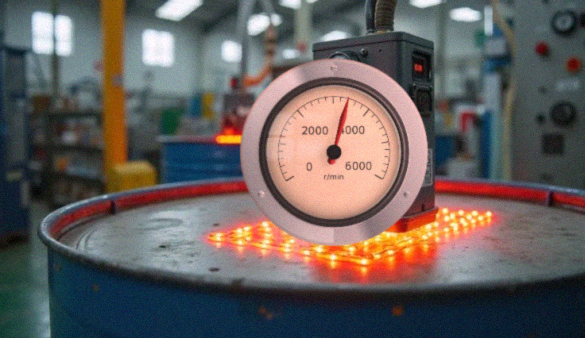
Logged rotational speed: {"value": 3400, "unit": "rpm"}
